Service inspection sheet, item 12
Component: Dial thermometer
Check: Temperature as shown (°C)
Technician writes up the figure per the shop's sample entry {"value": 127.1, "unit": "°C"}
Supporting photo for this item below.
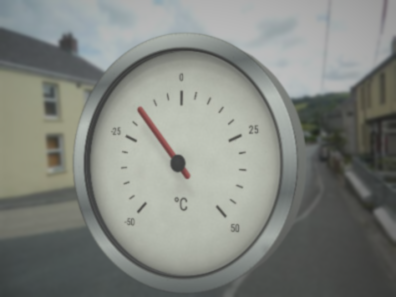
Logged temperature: {"value": -15, "unit": "°C"}
